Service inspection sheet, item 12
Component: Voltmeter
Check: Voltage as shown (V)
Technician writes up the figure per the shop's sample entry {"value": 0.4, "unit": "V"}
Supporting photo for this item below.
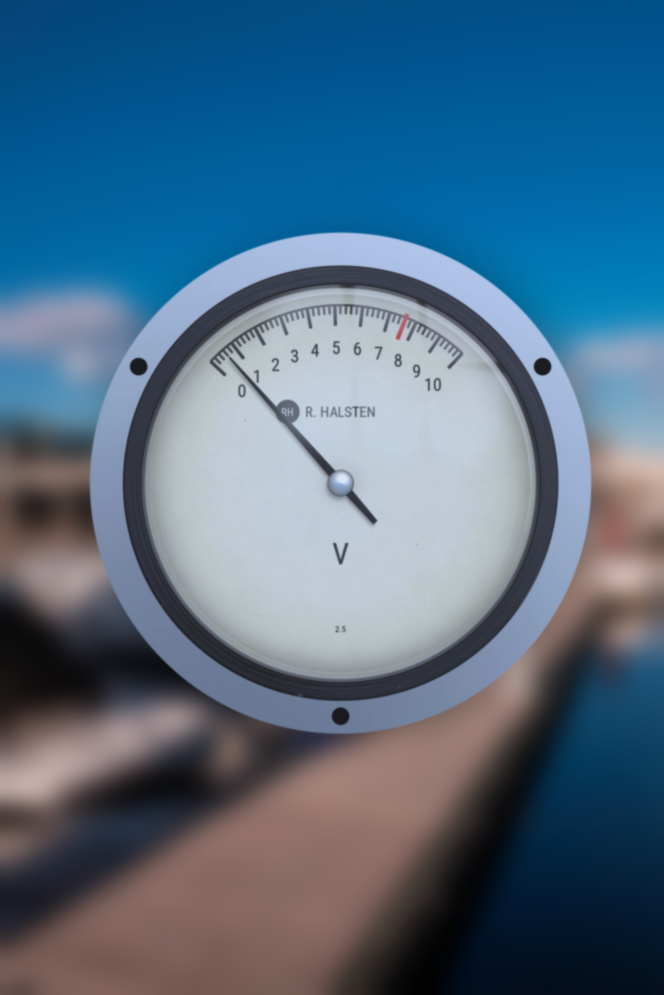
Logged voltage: {"value": 0.6, "unit": "V"}
